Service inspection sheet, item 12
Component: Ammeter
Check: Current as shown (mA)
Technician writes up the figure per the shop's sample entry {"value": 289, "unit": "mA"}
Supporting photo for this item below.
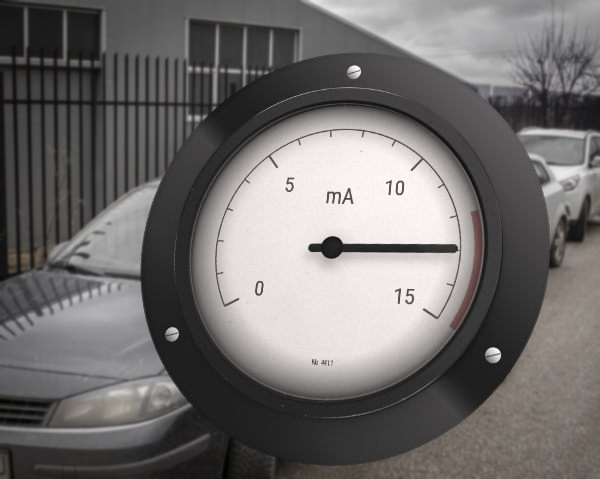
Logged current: {"value": 13, "unit": "mA"}
